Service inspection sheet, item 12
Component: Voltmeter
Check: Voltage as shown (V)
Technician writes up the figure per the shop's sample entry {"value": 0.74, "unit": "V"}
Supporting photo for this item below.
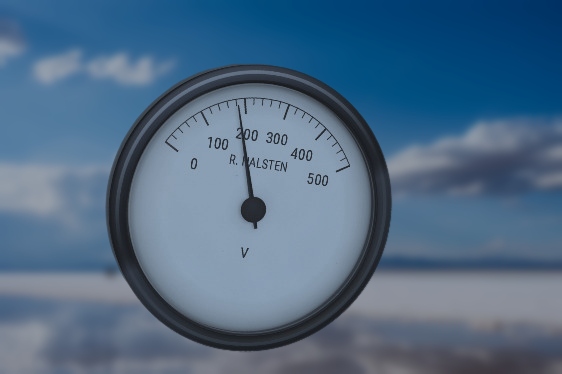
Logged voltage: {"value": 180, "unit": "V"}
